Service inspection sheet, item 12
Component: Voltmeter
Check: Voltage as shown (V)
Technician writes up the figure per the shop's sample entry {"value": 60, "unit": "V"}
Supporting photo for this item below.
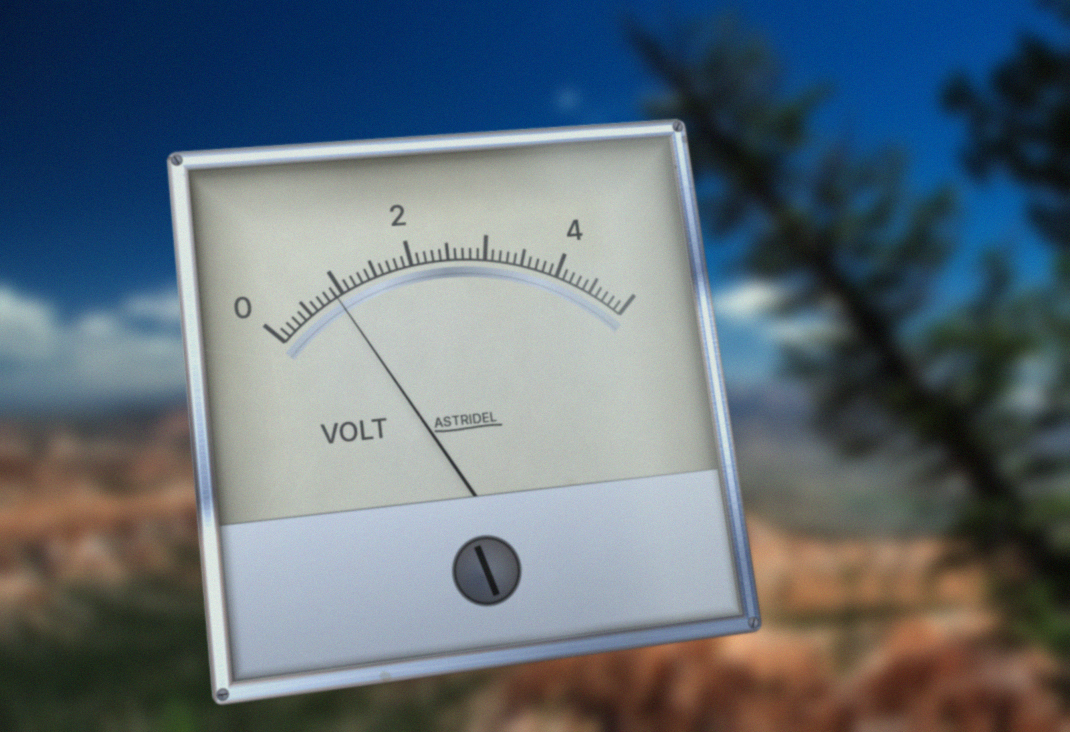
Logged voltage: {"value": 0.9, "unit": "V"}
